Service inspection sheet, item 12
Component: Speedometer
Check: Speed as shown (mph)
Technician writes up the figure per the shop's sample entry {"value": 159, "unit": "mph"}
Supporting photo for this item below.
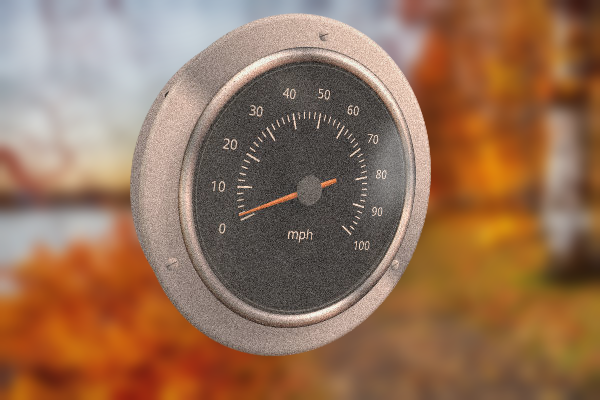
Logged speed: {"value": 2, "unit": "mph"}
